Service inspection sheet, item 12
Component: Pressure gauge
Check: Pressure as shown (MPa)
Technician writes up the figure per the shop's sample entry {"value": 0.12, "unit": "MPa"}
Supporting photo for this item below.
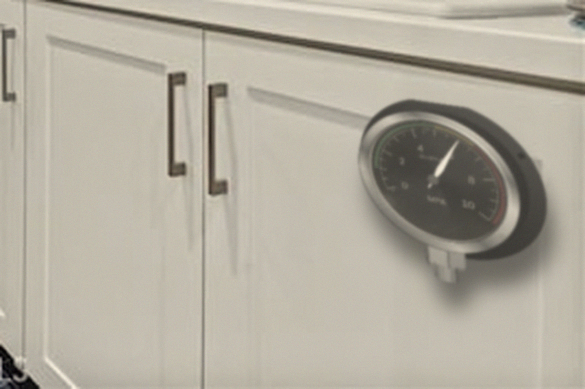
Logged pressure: {"value": 6, "unit": "MPa"}
